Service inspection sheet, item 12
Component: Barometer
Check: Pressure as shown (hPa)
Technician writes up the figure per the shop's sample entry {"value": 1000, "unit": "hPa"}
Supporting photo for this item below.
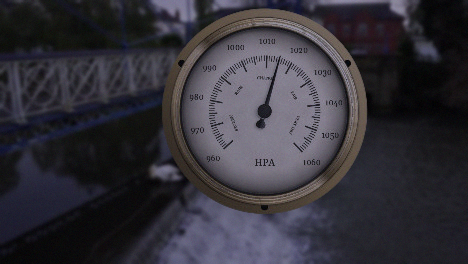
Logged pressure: {"value": 1015, "unit": "hPa"}
